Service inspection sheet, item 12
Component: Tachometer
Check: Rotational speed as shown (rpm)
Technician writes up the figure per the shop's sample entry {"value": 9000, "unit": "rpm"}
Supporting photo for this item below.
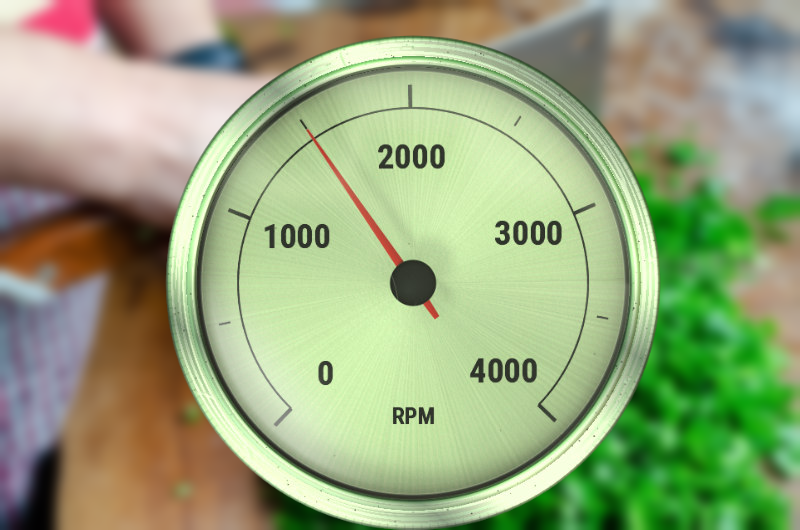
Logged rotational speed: {"value": 1500, "unit": "rpm"}
